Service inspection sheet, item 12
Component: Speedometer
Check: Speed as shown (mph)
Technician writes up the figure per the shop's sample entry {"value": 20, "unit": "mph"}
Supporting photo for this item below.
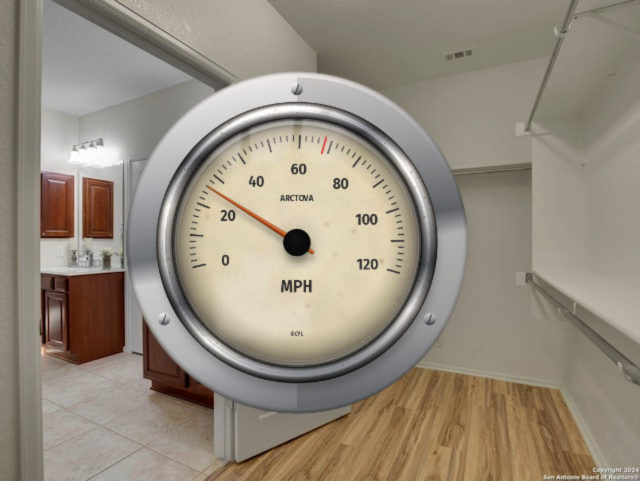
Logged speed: {"value": 26, "unit": "mph"}
